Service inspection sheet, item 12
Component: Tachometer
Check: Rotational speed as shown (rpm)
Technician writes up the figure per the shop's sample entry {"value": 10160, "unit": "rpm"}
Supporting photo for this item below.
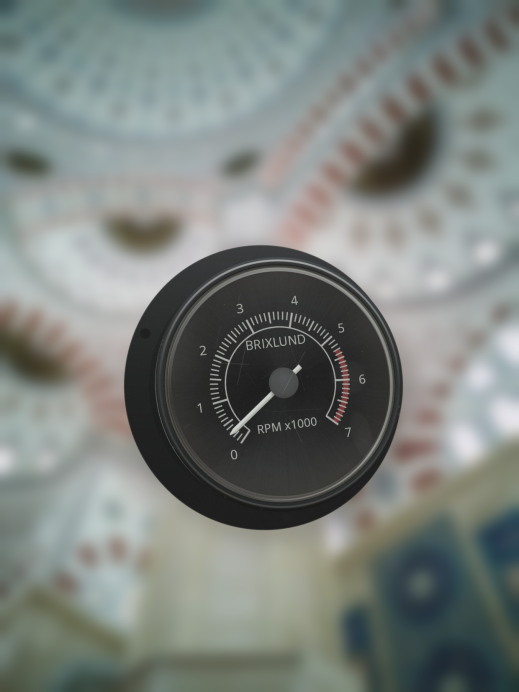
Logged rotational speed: {"value": 300, "unit": "rpm"}
